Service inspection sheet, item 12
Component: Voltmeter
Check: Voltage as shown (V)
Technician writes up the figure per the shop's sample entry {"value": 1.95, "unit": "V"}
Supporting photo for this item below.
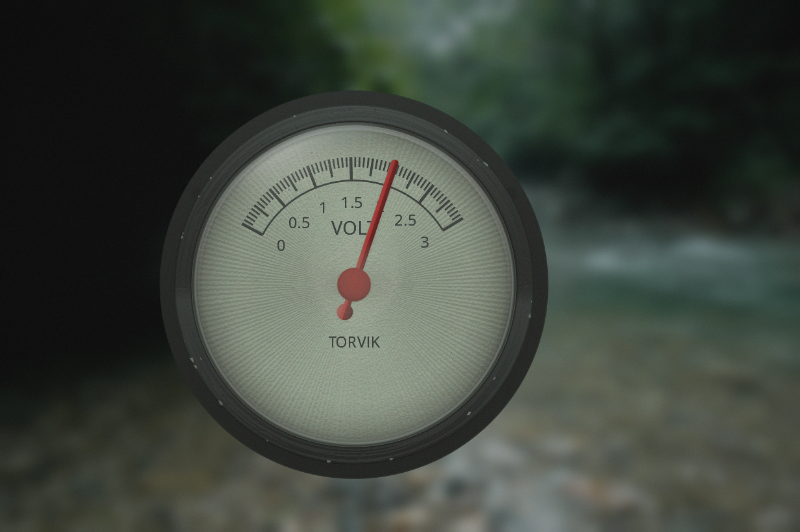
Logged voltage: {"value": 2, "unit": "V"}
